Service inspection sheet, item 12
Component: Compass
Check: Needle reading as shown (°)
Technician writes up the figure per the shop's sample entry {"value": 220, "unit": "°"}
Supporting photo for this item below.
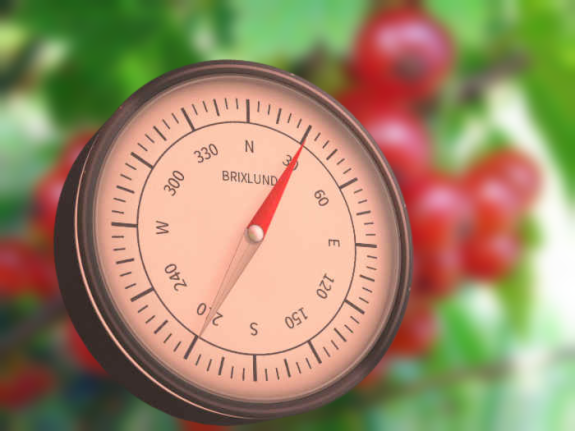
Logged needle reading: {"value": 30, "unit": "°"}
